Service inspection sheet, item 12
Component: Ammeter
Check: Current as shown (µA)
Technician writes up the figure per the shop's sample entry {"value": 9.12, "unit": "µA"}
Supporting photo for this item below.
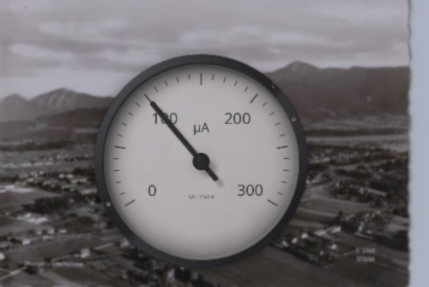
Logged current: {"value": 100, "unit": "µA"}
